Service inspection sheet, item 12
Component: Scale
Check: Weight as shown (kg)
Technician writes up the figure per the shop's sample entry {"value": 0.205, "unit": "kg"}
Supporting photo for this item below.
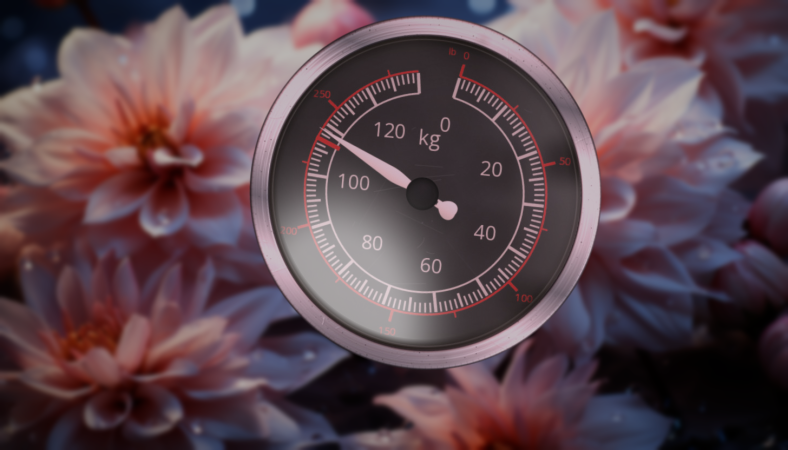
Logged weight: {"value": 109, "unit": "kg"}
